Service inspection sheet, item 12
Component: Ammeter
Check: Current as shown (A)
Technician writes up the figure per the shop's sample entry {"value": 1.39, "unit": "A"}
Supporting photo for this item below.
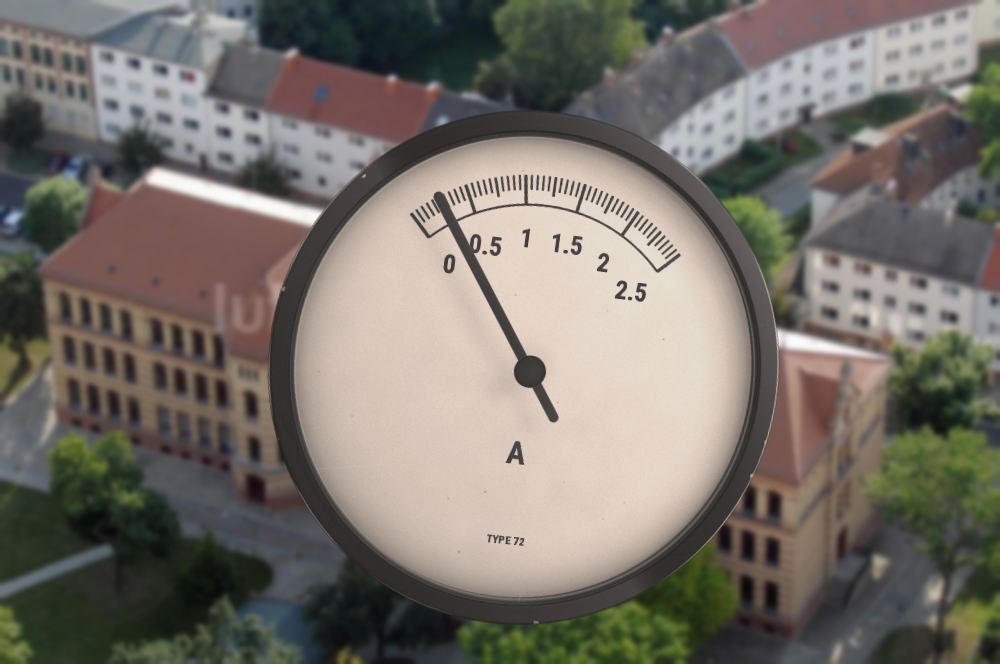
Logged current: {"value": 0.25, "unit": "A"}
